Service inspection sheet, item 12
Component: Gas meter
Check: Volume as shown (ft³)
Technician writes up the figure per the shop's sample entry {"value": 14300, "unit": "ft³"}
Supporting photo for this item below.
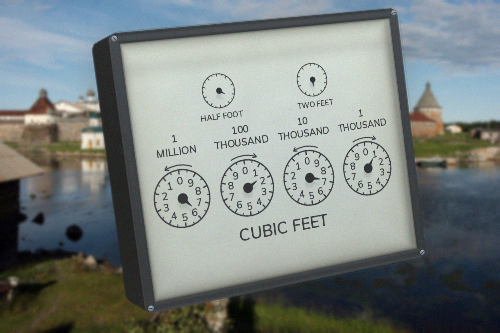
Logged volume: {"value": 617100, "unit": "ft³"}
